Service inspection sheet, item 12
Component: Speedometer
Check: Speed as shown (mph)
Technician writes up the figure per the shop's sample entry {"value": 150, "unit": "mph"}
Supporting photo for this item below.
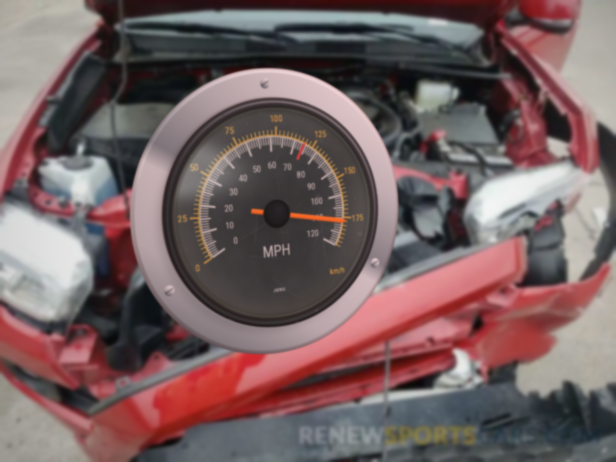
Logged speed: {"value": 110, "unit": "mph"}
